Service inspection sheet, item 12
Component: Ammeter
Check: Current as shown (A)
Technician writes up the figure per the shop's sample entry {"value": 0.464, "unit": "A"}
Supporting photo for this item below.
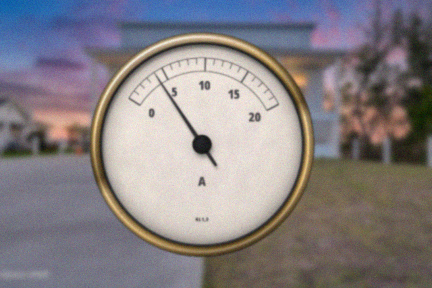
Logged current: {"value": 4, "unit": "A"}
